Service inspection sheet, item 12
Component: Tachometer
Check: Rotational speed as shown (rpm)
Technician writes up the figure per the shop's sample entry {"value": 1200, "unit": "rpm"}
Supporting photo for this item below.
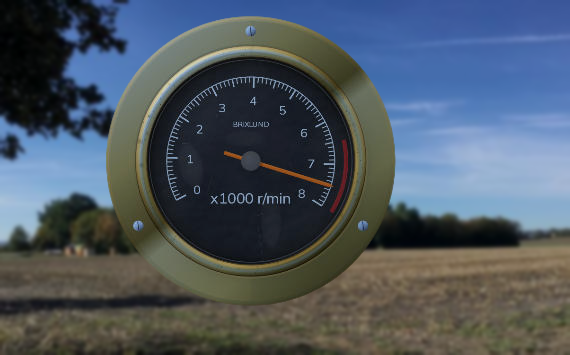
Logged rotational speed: {"value": 7500, "unit": "rpm"}
